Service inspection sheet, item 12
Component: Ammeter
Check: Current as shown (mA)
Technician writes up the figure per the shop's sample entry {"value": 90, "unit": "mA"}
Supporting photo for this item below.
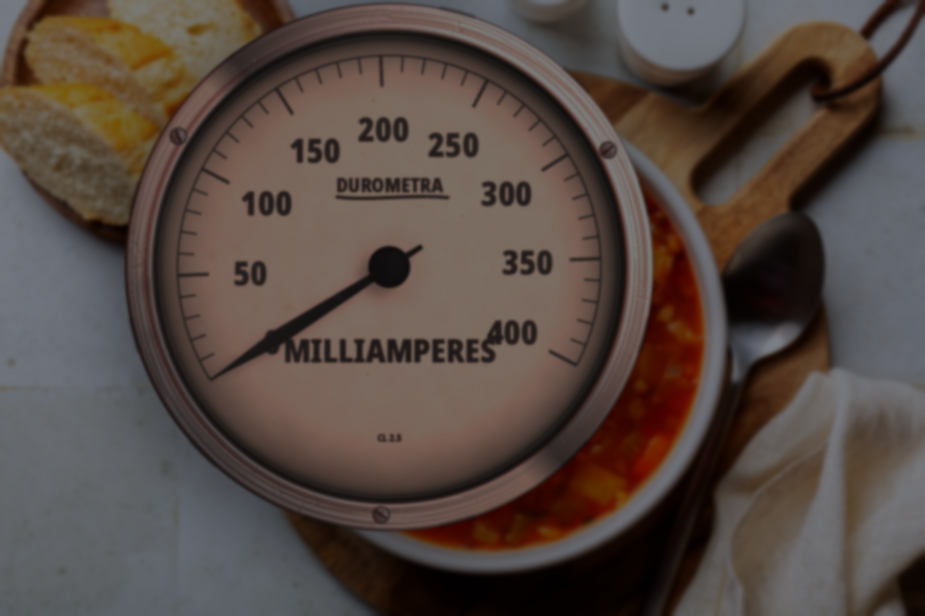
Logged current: {"value": 0, "unit": "mA"}
